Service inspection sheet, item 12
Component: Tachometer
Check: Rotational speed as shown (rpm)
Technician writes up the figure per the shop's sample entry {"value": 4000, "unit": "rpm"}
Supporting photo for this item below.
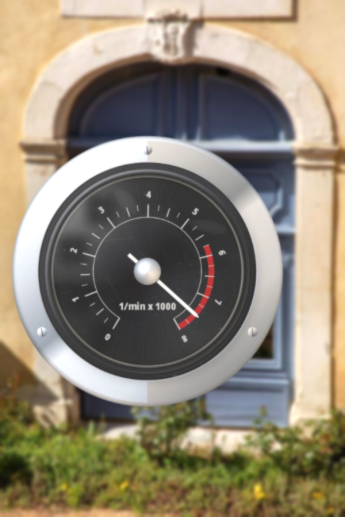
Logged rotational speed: {"value": 7500, "unit": "rpm"}
